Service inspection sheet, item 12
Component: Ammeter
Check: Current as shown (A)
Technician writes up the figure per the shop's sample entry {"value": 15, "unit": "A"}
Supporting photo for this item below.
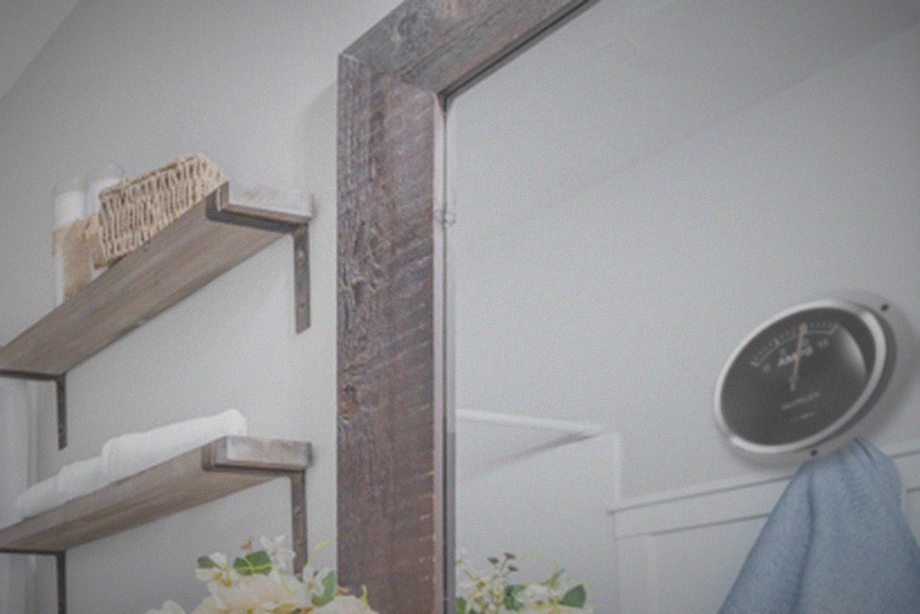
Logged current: {"value": 10, "unit": "A"}
